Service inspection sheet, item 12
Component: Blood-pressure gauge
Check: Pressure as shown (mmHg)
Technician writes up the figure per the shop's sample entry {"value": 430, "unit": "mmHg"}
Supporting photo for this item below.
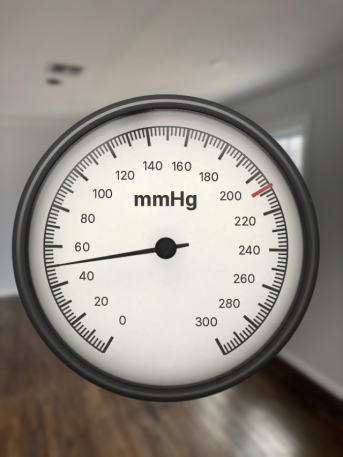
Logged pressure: {"value": 50, "unit": "mmHg"}
